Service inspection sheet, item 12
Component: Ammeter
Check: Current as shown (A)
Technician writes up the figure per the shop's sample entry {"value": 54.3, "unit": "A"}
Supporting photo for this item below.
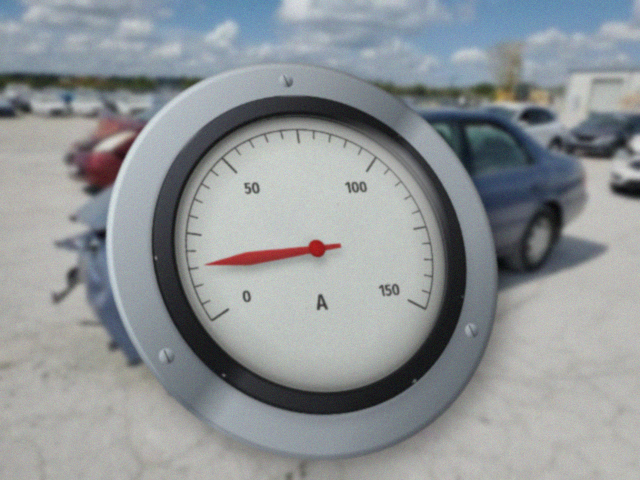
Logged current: {"value": 15, "unit": "A"}
